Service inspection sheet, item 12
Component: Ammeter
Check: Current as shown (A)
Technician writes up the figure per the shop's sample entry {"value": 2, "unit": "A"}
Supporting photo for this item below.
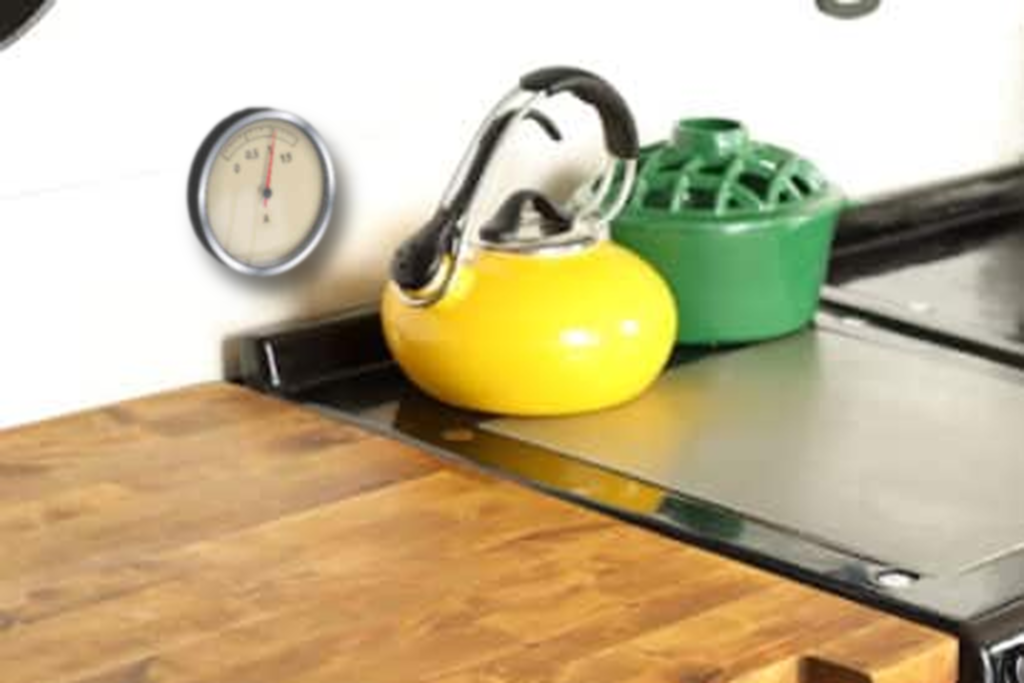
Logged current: {"value": 1, "unit": "A"}
